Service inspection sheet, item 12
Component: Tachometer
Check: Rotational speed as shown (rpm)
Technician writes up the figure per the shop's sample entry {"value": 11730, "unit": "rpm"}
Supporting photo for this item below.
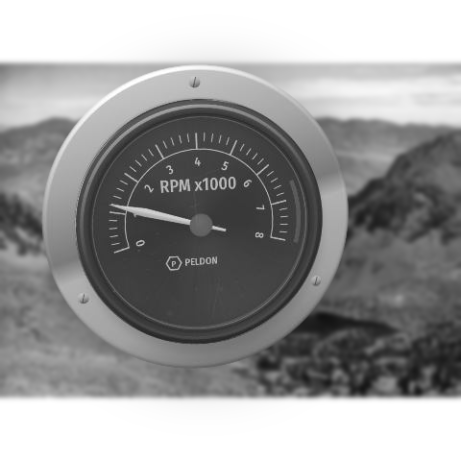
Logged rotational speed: {"value": 1200, "unit": "rpm"}
